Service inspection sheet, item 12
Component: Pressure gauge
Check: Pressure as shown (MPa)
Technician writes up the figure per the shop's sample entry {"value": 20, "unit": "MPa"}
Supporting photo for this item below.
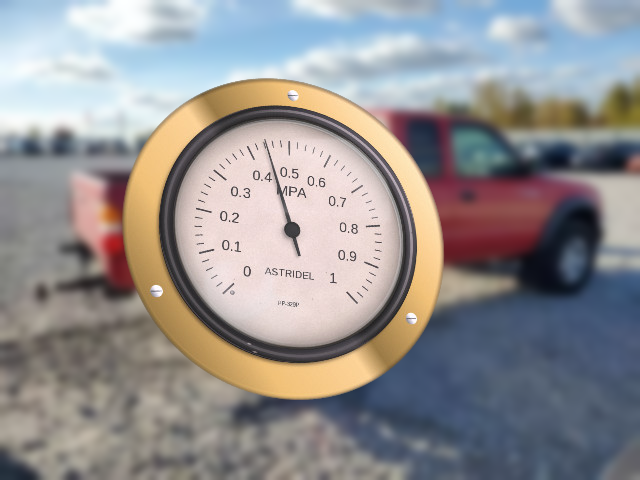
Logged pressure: {"value": 0.44, "unit": "MPa"}
